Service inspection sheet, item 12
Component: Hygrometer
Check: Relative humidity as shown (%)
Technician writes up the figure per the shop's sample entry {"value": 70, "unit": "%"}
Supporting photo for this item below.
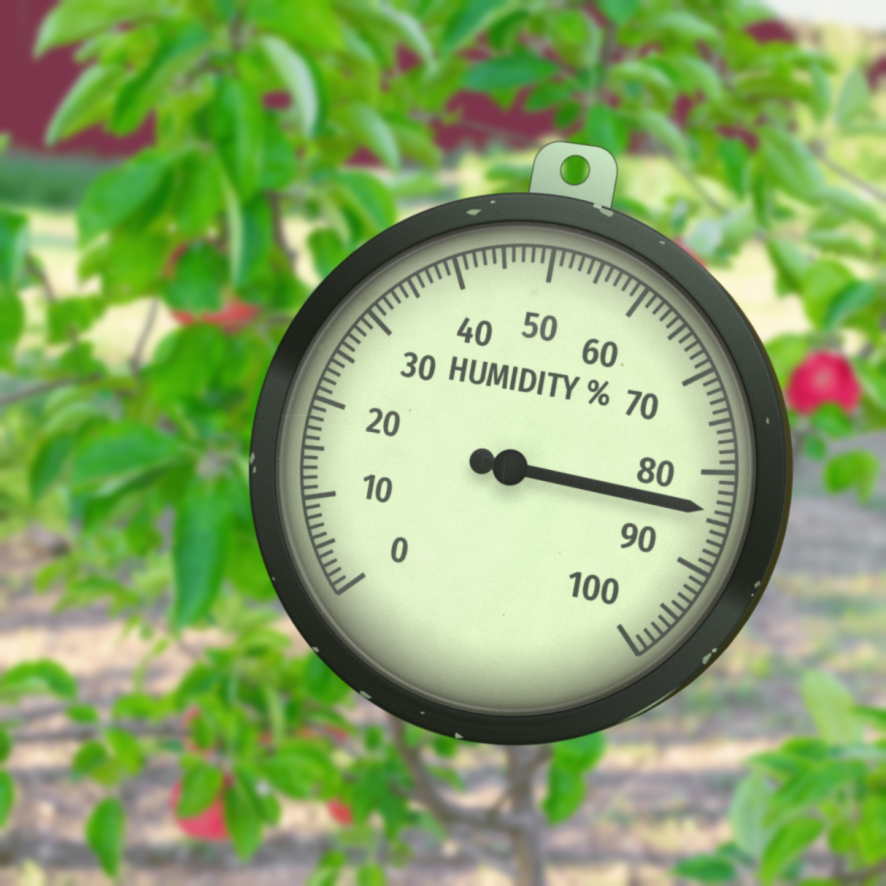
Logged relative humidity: {"value": 84, "unit": "%"}
